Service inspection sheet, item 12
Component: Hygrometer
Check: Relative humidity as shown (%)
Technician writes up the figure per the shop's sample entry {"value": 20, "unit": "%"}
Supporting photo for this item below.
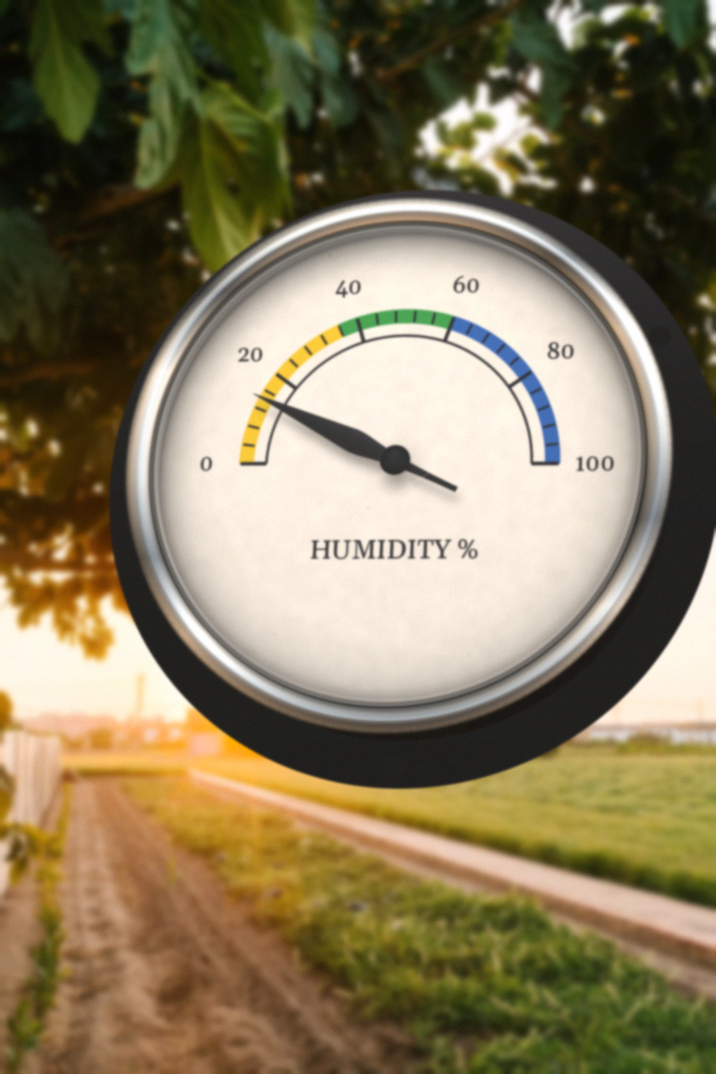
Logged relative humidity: {"value": 14, "unit": "%"}
